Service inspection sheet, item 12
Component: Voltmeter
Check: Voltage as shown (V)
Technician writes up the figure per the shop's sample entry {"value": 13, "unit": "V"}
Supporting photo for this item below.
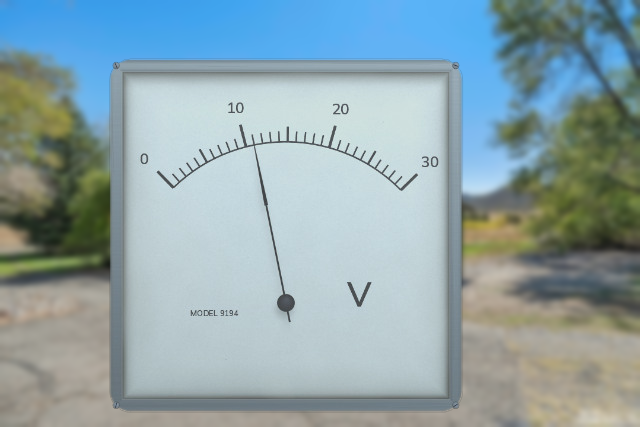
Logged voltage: {"value": 11, "unit": "V"}
